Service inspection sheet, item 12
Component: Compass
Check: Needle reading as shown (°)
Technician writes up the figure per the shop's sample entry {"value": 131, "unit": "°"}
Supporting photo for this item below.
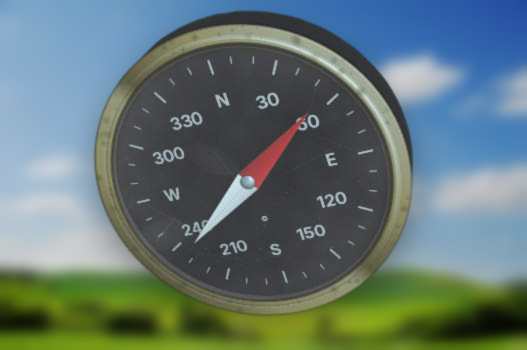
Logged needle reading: {"value": 55, "unit": "°"}
